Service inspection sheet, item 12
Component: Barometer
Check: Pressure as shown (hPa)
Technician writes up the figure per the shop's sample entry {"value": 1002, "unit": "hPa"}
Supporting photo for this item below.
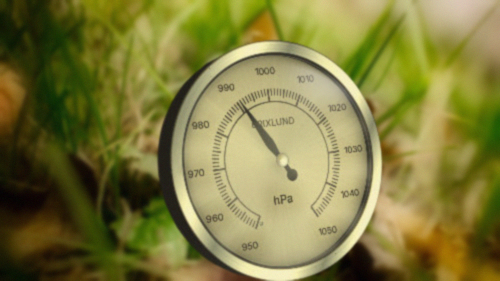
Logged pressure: {"value": 990, "unit": "hPa"}
